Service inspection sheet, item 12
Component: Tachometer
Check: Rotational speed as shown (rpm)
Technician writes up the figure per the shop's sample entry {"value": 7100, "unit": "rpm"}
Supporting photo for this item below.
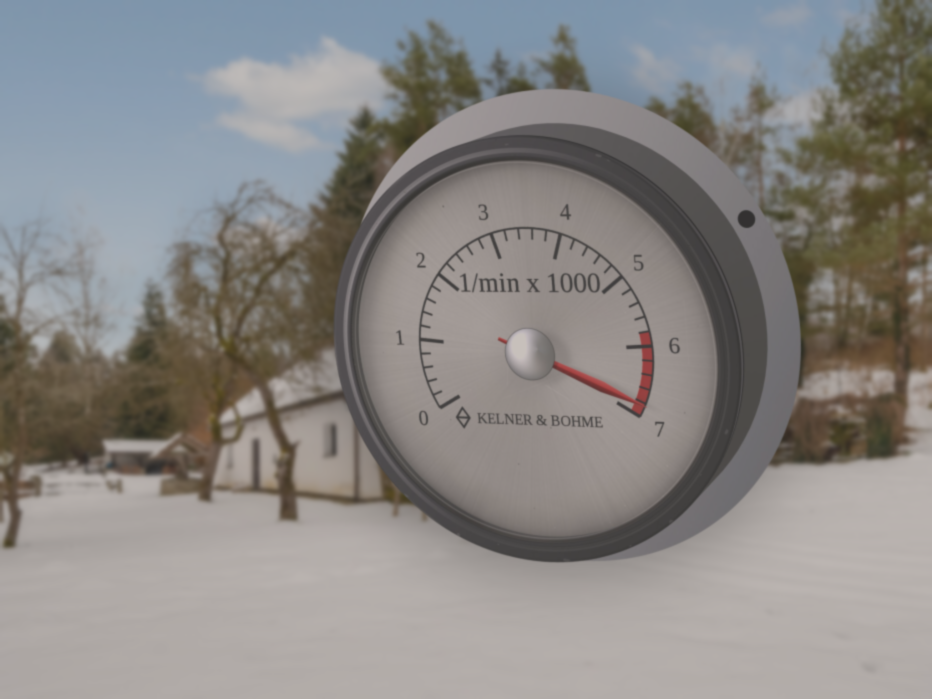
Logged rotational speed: {"value": 6800, "unit": "rpm"}
